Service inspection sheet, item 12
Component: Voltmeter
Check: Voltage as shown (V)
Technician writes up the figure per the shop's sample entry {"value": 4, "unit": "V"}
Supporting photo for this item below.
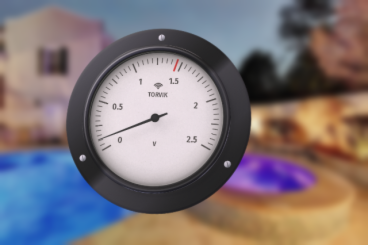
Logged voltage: {"value": 0.1, "unit": "V"}
